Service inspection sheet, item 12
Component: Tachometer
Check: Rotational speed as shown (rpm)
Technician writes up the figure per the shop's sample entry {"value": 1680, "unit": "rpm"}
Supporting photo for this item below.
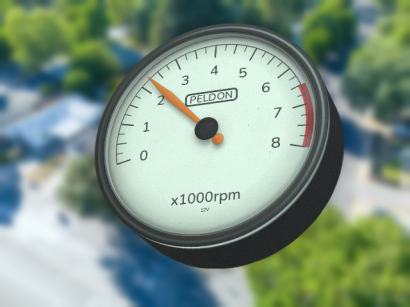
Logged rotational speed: {"value": 2250, "unit": "rpm"}
